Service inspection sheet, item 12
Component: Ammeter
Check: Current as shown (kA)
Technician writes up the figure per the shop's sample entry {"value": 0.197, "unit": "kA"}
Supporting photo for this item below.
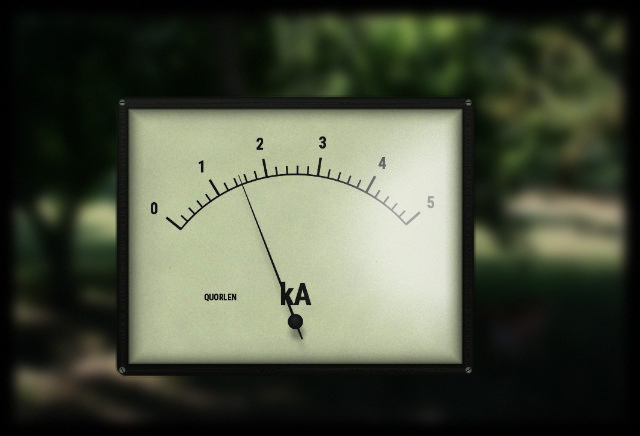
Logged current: {"value": 1.5, "unit": "kA"}
